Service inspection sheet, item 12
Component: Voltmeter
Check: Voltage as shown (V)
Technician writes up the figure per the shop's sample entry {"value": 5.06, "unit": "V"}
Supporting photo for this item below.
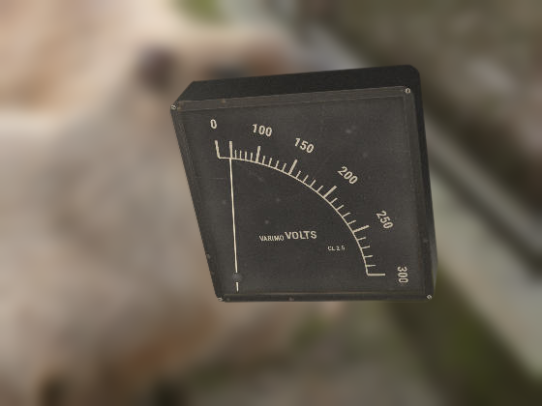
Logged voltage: {"value": 50, "unit": "V"}
